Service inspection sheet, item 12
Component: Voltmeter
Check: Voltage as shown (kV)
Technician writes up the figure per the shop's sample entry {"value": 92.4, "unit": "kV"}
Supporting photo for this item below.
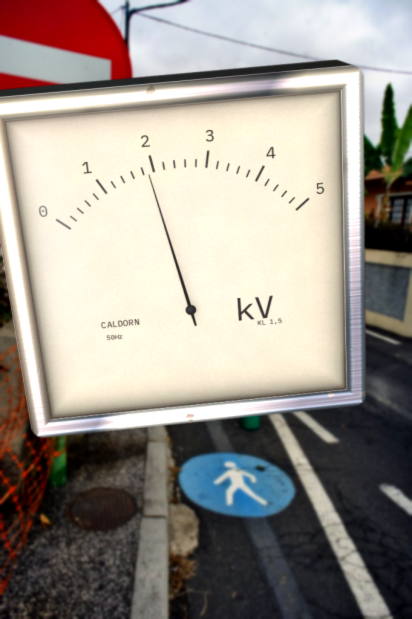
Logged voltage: {"value": 1.9, "unit": "kV"}
